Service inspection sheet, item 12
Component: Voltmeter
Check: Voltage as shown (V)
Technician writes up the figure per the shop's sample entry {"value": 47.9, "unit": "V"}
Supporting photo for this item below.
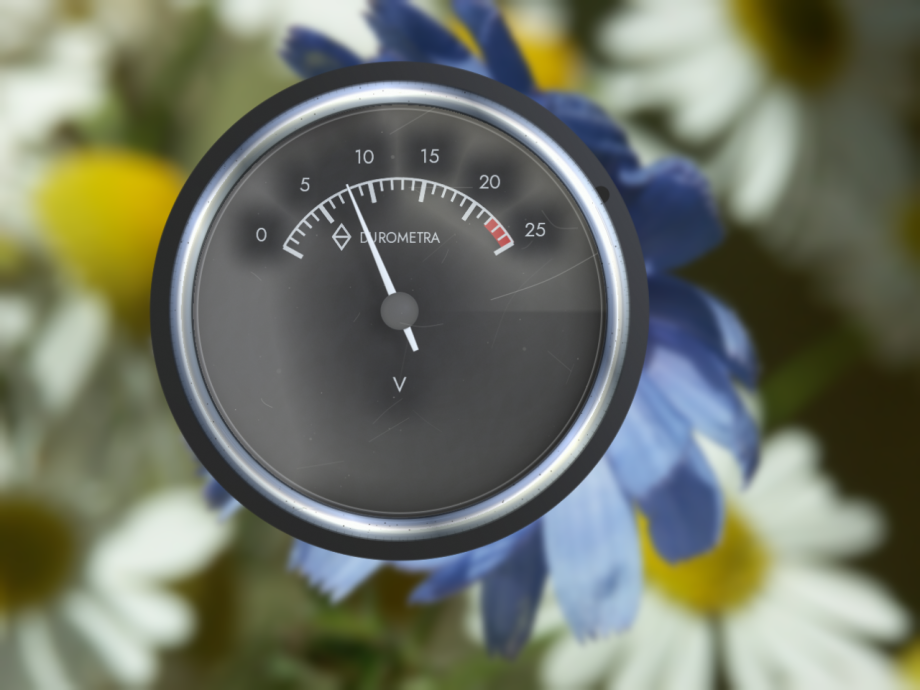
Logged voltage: {"value": 8, "unit": "V"}
